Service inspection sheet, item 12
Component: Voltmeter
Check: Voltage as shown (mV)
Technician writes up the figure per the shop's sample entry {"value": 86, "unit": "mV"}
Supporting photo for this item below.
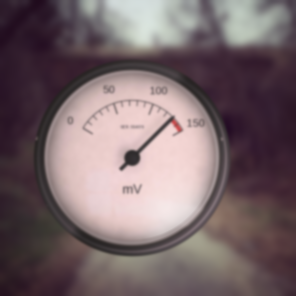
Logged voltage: {"value": 130, "unit": "mV"}
